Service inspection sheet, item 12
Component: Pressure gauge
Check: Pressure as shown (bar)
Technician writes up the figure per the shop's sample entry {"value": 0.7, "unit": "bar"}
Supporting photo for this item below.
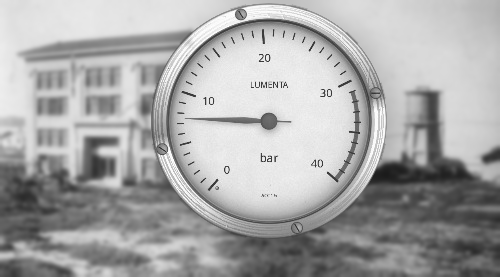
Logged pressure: {"value": 7.5, "unit": "bar"}
